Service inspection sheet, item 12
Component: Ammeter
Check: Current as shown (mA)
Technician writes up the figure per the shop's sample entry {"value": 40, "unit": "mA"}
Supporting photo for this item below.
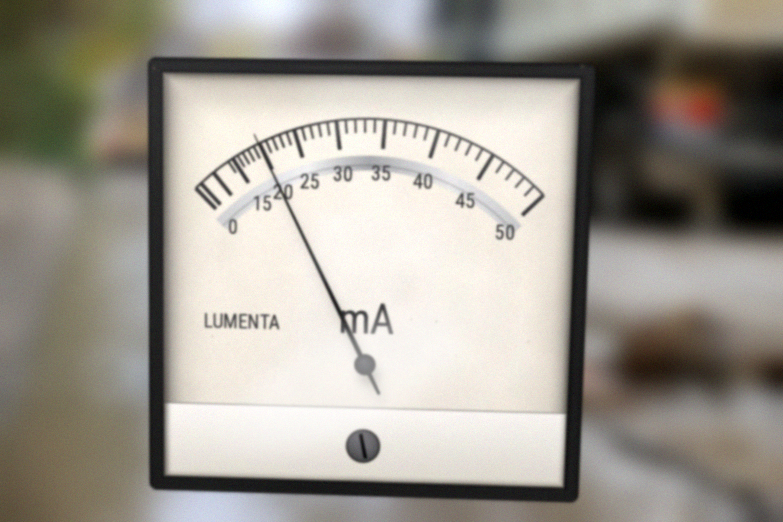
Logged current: {"value": 20, "unit": "mA"}
